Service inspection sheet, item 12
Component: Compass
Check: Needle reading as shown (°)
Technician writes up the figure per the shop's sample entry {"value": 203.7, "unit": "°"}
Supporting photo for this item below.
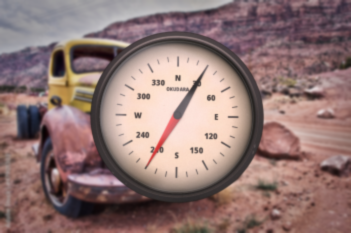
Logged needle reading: {"value": 210, "unit": "°"}
